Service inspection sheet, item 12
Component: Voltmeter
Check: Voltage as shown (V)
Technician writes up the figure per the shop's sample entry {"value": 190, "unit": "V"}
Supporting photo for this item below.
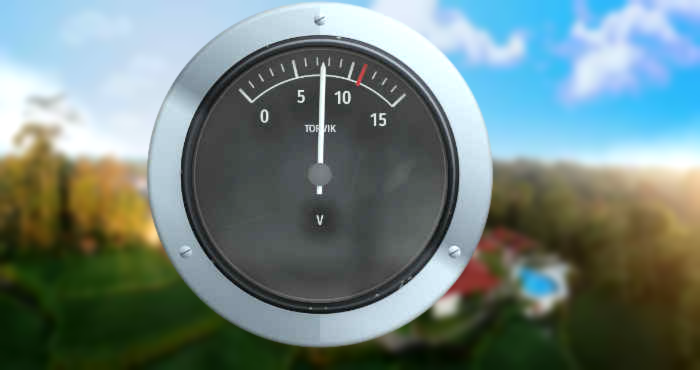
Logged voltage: {"value": 7.5, "unit": "V"}
